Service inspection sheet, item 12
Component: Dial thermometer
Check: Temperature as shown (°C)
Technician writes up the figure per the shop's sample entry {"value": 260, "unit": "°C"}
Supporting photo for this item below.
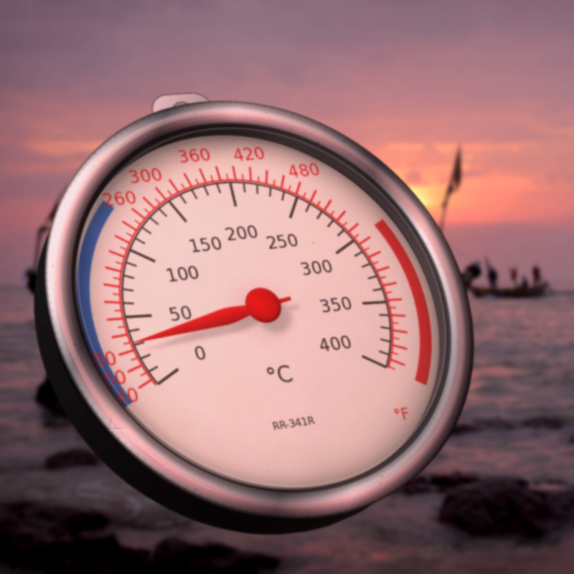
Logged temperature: {"value": 30, "unit": "°C"}
